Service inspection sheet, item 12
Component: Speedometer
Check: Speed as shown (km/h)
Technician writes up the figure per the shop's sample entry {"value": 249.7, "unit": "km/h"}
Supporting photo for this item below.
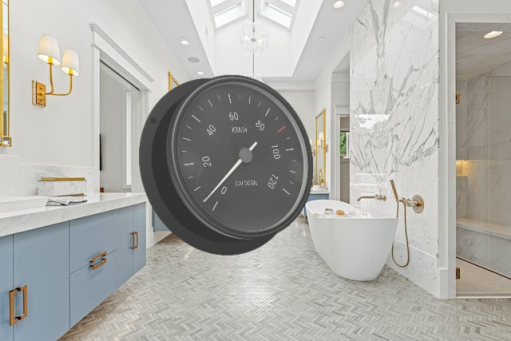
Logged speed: {"value": 5, "unit": "km/h"}
